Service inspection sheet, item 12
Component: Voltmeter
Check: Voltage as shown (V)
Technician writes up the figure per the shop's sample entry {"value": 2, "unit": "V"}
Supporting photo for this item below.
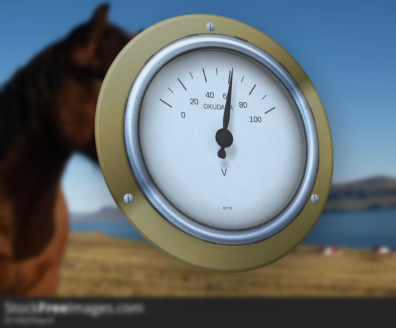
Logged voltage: {"value": 60, "unit": "V"}
